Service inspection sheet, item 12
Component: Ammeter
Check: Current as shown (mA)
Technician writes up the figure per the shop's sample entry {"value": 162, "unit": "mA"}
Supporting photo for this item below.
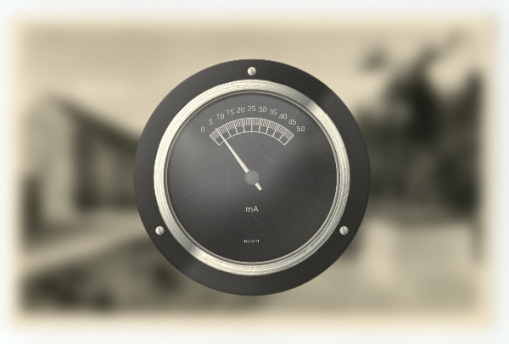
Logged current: {"value": 5, "unit": "mA"}
